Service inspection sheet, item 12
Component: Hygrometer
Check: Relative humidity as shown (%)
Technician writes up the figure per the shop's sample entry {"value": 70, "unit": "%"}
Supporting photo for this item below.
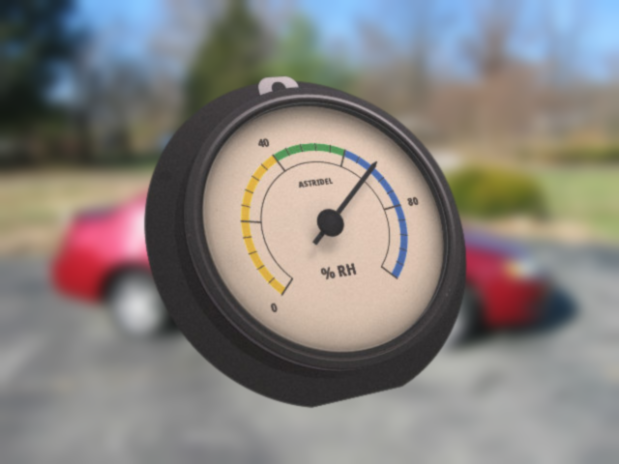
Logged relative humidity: {"value": 68, "unit": "%"}
